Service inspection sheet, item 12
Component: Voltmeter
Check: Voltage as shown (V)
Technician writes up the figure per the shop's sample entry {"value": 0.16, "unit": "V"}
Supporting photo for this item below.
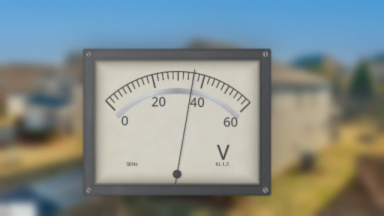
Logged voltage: {"value": 36, "unit": "V"}
